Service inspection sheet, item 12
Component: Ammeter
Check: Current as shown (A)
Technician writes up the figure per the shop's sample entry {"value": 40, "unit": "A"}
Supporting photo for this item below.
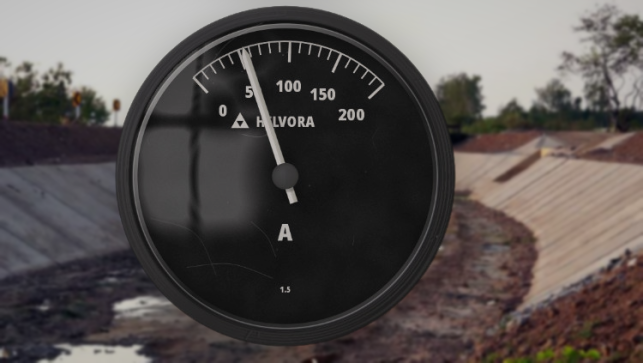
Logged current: {"value": 55, "unit": "A"}
